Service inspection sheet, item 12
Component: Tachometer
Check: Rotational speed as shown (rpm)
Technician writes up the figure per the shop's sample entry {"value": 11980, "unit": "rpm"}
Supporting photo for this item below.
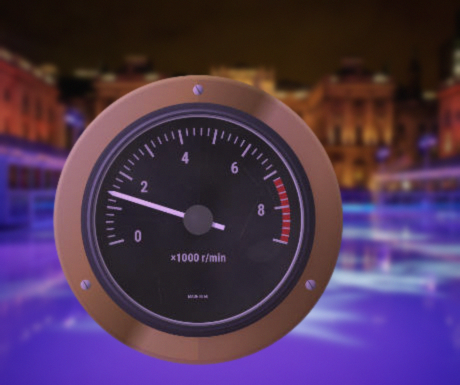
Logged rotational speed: {"value": 1400, "unit": "rpm"}
